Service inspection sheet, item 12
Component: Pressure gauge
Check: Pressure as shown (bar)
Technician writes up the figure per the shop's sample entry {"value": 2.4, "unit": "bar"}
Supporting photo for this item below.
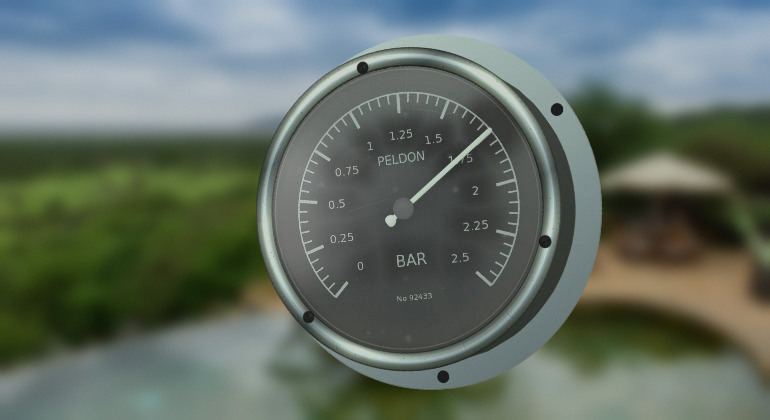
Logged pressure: {"value": 1.75, "unit": "bar"}
